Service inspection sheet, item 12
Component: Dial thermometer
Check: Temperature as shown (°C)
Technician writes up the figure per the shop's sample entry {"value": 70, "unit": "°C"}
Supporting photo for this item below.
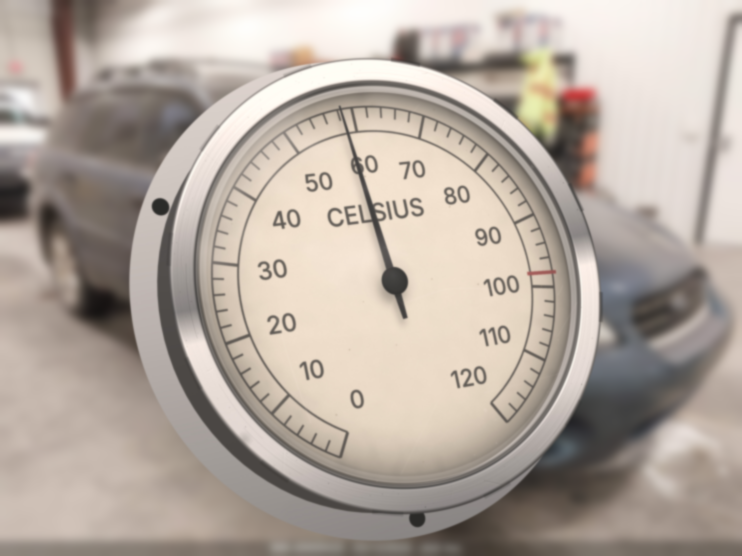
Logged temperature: {"value": 58, "unit": "°C"}
